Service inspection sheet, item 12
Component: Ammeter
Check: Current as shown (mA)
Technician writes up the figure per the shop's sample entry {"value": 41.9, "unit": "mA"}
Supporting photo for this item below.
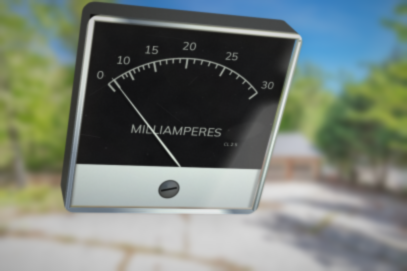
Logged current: {"value": 5, "unit": "mA"}
